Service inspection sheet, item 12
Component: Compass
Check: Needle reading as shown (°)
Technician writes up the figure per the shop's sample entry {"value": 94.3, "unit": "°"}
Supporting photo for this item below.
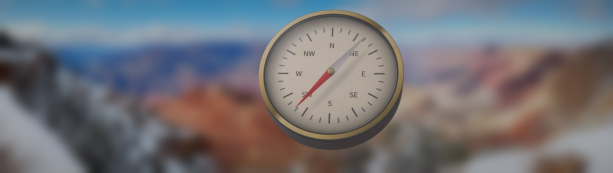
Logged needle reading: {"value": 220, "unit": "°"}
